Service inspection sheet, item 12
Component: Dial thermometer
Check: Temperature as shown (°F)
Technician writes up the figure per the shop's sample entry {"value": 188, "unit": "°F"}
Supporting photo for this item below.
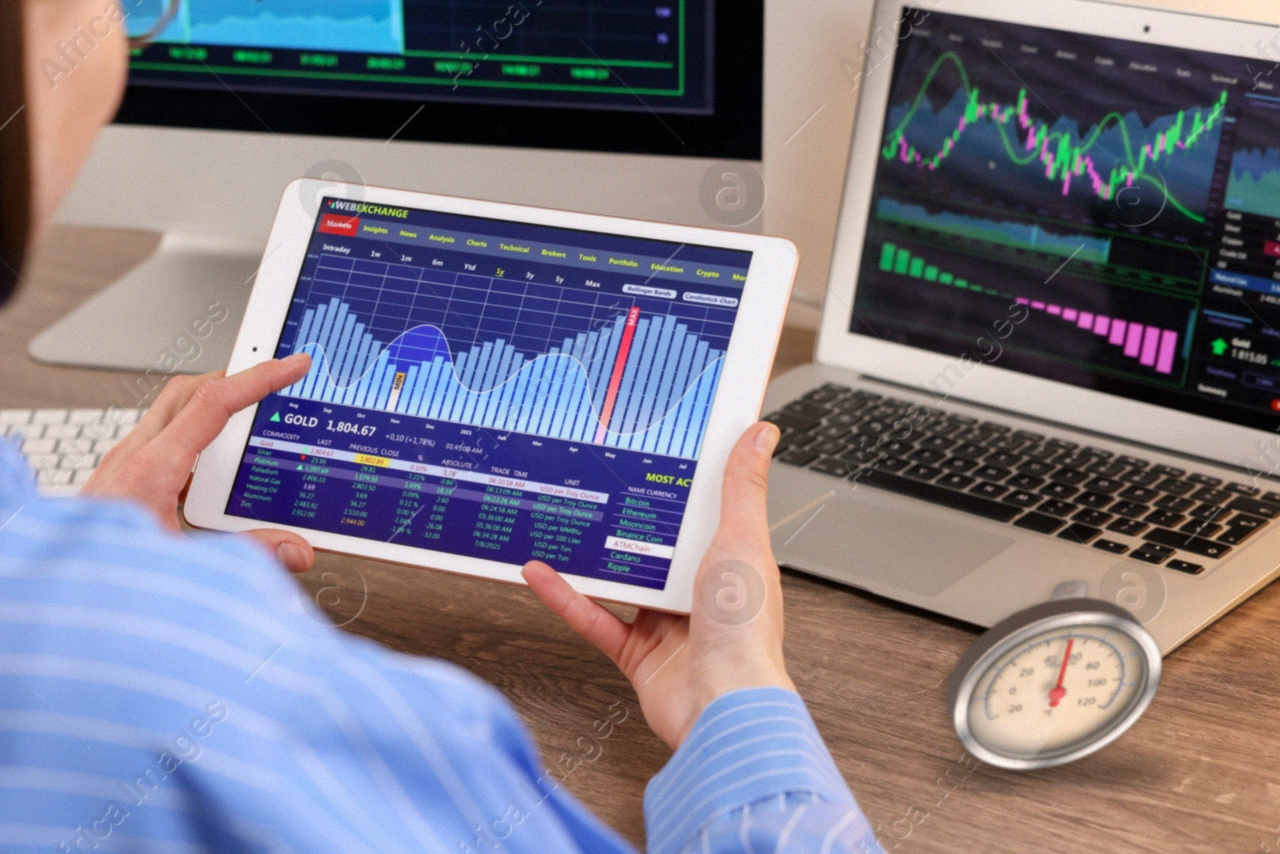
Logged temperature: {"value": 50, "unit": "°F"}
